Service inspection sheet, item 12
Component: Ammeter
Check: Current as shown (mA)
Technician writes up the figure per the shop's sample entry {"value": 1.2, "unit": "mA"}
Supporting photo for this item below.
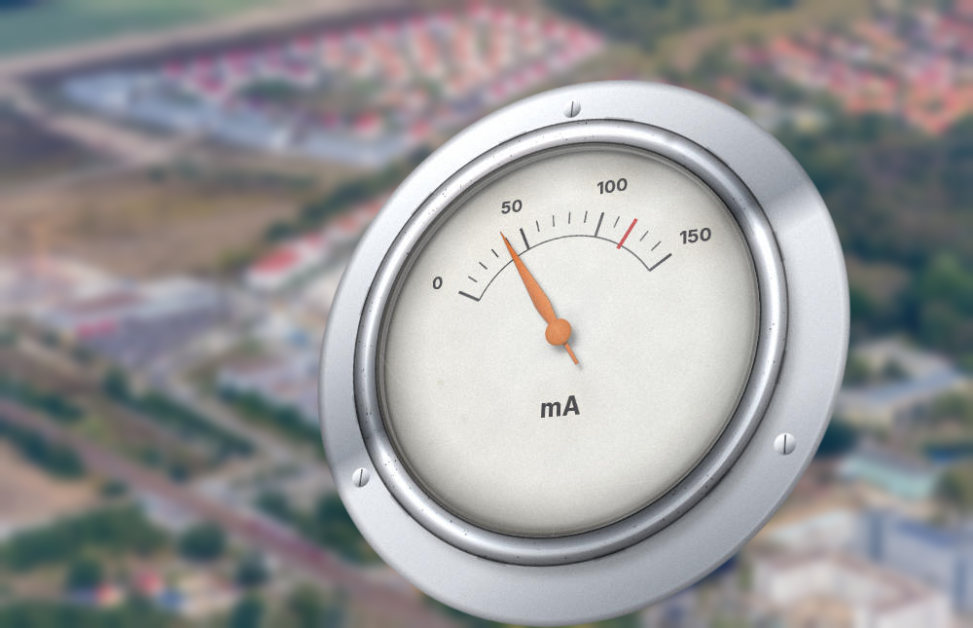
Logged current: {"value": 40, "unit": "mA"}
